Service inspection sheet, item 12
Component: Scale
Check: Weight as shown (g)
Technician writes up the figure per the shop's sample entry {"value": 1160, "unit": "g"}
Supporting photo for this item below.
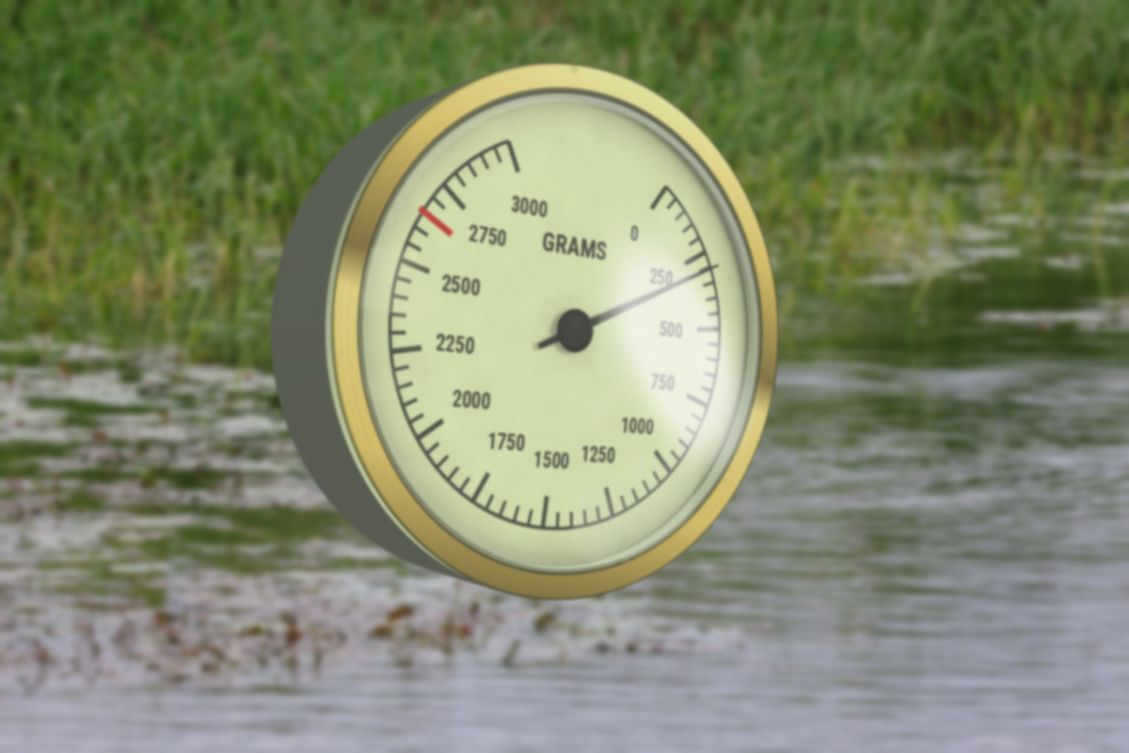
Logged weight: {"value": 300, "unit": "g"}
